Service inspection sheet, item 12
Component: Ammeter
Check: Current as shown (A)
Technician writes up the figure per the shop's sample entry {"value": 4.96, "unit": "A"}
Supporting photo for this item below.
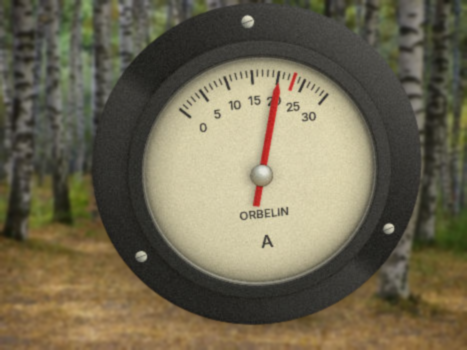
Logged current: {"value": 20, "unit": "A"}
